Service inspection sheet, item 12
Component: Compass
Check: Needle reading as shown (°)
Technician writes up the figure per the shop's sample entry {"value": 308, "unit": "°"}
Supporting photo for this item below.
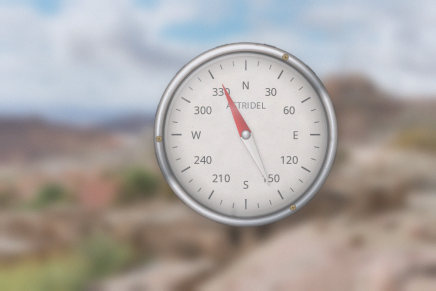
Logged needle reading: {"value": 335, "unit": "°"}
